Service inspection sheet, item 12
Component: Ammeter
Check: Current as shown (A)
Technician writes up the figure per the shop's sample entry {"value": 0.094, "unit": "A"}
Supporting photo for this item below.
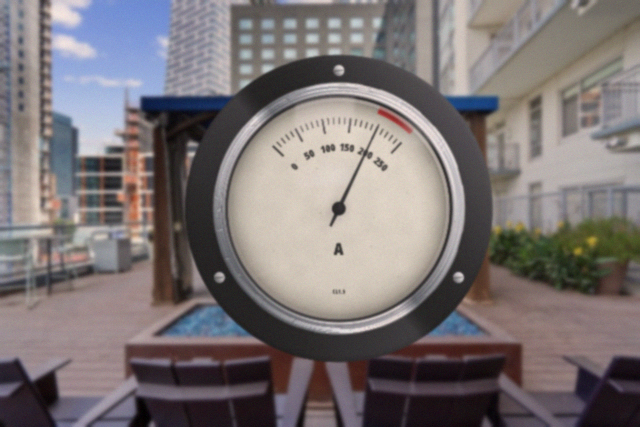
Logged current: {"value": 200, "unit": "A"}
